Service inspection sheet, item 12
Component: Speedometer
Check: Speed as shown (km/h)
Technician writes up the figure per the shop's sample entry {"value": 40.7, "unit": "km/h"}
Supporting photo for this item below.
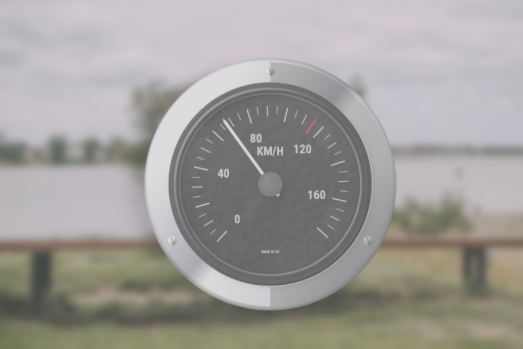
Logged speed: {"value": 67.5, "unit": "km/h"}
